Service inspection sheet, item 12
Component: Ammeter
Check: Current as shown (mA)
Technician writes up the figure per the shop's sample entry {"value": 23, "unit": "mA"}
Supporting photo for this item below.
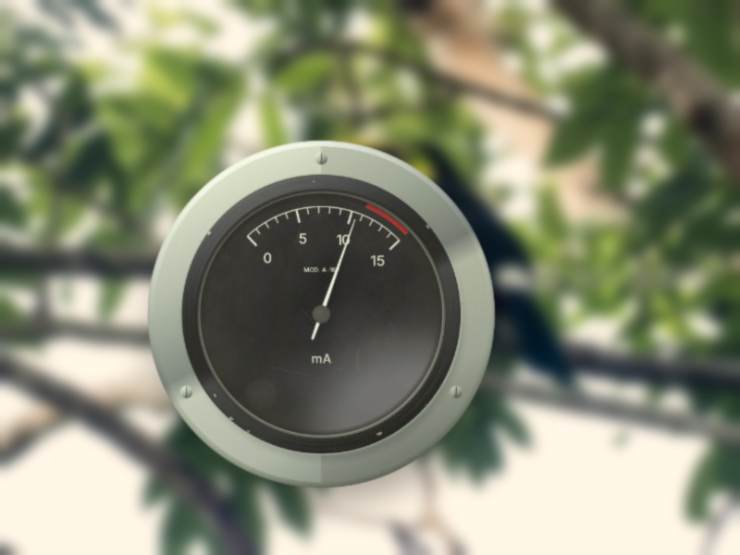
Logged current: {"value": 10.5, "unit": "mA"}
